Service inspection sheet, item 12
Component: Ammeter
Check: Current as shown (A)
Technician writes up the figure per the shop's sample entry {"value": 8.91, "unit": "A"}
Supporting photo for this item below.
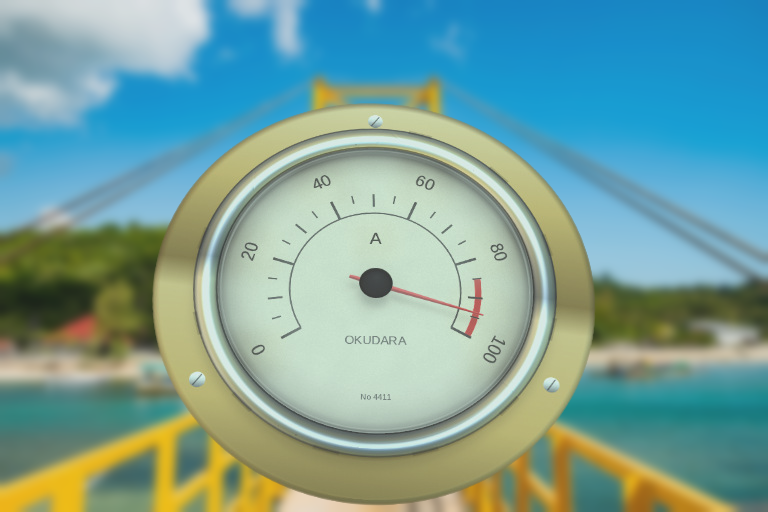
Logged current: {"value": 95, "unit": "A"}
